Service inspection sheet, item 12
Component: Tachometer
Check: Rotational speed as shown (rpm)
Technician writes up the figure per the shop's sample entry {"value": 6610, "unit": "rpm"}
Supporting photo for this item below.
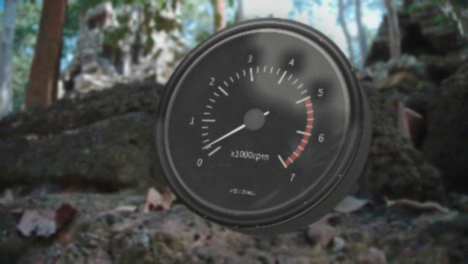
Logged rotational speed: {"value": 200, "unit": "rpm"}
